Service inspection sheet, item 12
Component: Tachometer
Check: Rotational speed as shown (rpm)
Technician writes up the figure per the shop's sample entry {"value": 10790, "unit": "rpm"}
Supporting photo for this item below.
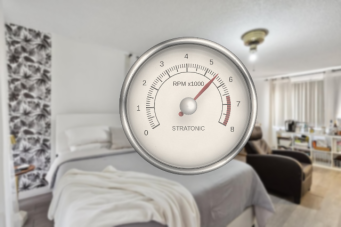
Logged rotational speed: {"value": 5500, "unit": "rpm"}
